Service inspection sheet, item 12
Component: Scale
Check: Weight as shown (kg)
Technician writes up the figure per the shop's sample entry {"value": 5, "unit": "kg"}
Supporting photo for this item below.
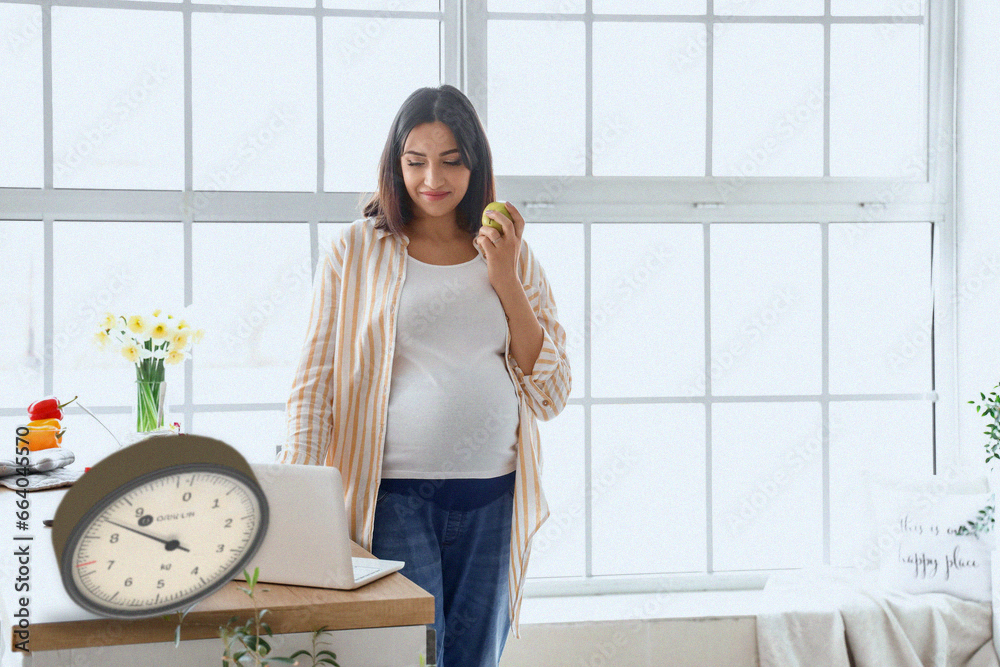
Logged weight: {"value": 8.5, "unit": "kg"}
